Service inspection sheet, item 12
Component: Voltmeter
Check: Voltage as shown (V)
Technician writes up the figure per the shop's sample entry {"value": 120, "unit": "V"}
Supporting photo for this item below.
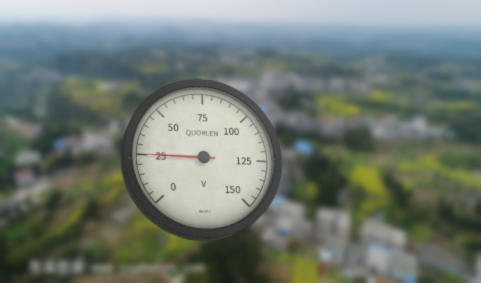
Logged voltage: {"value": 25, "unit": "V"}
